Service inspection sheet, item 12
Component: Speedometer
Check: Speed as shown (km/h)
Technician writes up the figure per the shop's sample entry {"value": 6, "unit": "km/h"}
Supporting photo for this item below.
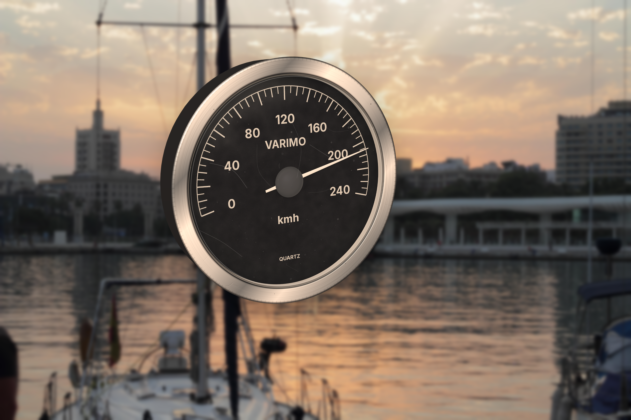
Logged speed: {"value": 205, "unit": "km/h"}
